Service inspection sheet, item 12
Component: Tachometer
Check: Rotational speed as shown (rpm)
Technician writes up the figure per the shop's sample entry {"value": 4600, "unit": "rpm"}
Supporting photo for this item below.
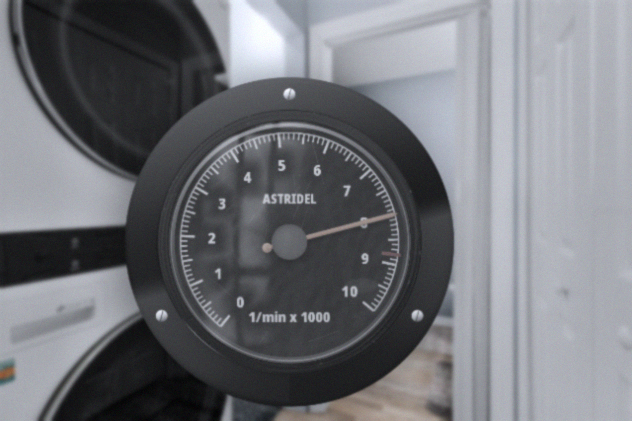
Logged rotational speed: {"value": 8000, "unit": "rpm"}
